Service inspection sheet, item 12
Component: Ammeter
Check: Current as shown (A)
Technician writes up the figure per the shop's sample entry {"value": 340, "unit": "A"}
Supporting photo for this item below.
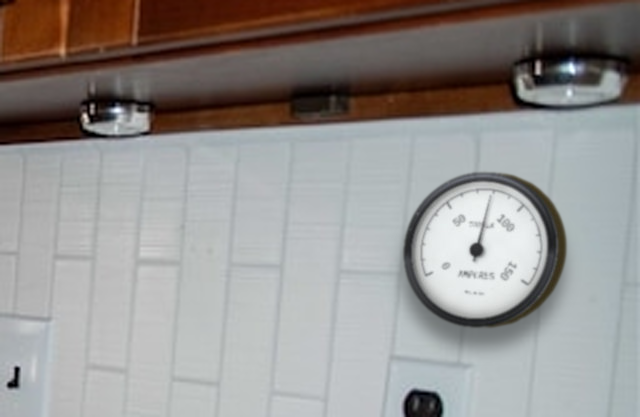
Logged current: {"value": 80, "unit": "A"}
